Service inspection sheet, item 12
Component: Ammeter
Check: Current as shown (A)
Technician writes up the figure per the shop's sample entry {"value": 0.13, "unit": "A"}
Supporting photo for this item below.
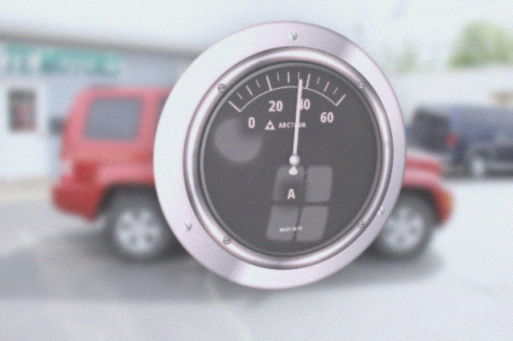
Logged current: {"value": 35, "unit": "A"}
